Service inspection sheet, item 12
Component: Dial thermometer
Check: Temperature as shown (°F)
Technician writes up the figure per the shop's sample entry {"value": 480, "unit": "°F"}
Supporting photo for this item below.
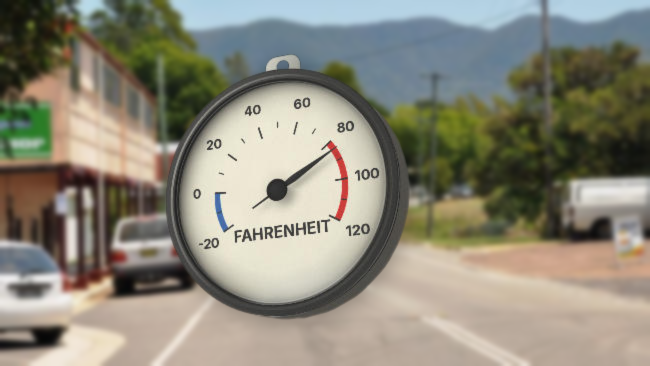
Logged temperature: {"value": 85, "unit": "°F"}
